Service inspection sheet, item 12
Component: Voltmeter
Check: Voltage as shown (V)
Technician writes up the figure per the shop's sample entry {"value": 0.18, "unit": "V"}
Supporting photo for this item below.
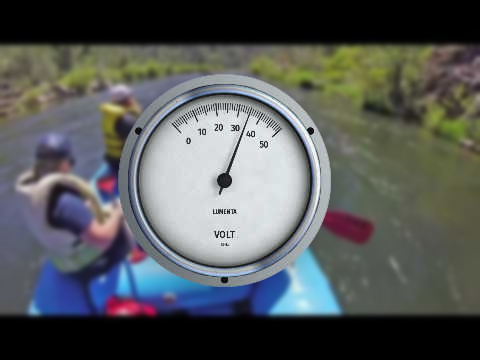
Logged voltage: {"value": 35, "unit": "V"}
